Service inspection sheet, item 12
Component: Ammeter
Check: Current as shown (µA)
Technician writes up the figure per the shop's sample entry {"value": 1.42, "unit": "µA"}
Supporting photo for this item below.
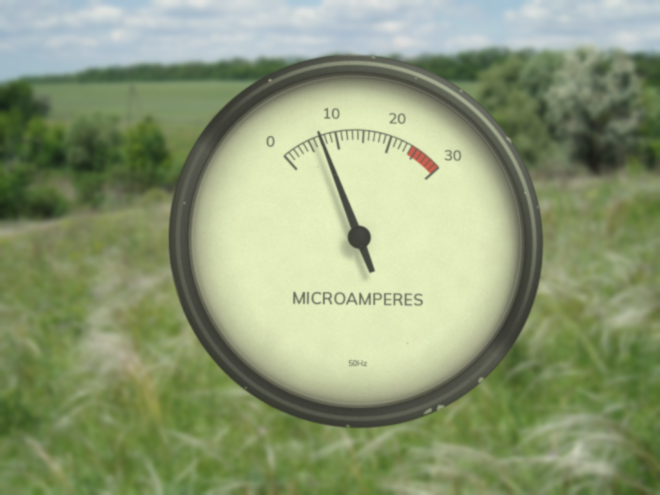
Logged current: {"value": 7, "unit": "µA"}
